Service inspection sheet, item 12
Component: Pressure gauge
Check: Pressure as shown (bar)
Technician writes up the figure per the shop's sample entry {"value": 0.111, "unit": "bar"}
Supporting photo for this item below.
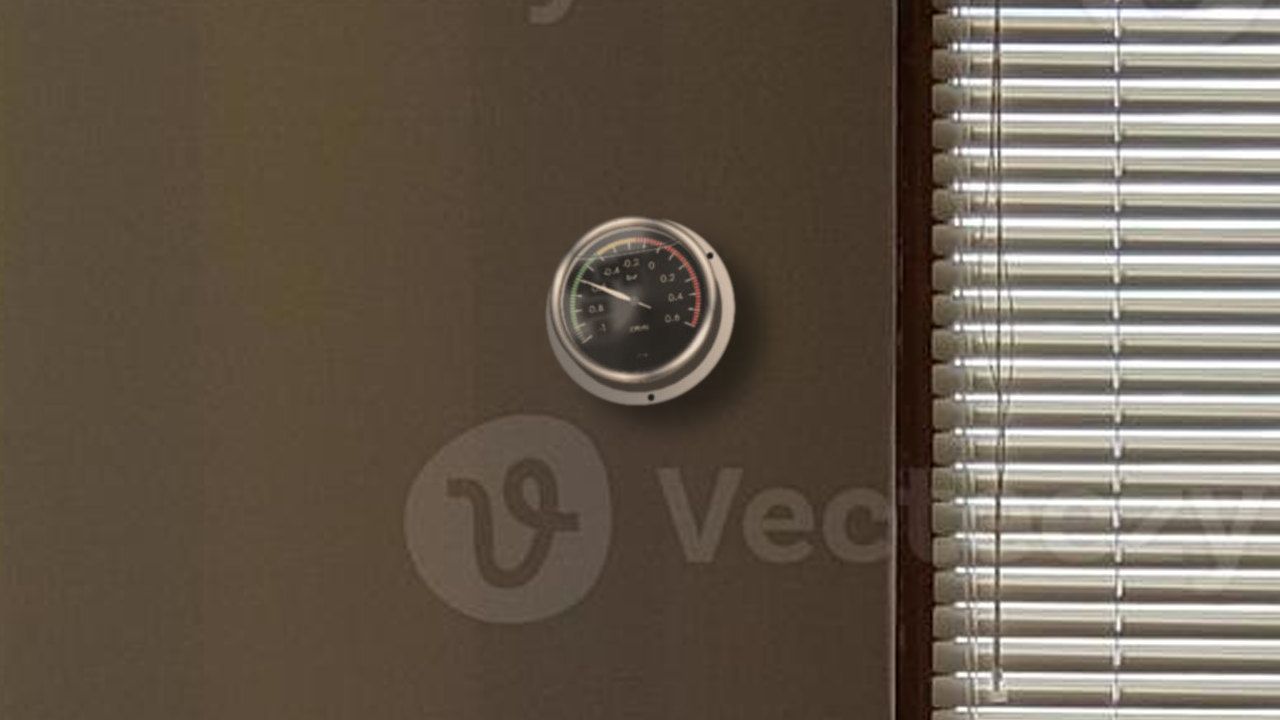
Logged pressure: {"value": -0.6, "unit": "bar"}
